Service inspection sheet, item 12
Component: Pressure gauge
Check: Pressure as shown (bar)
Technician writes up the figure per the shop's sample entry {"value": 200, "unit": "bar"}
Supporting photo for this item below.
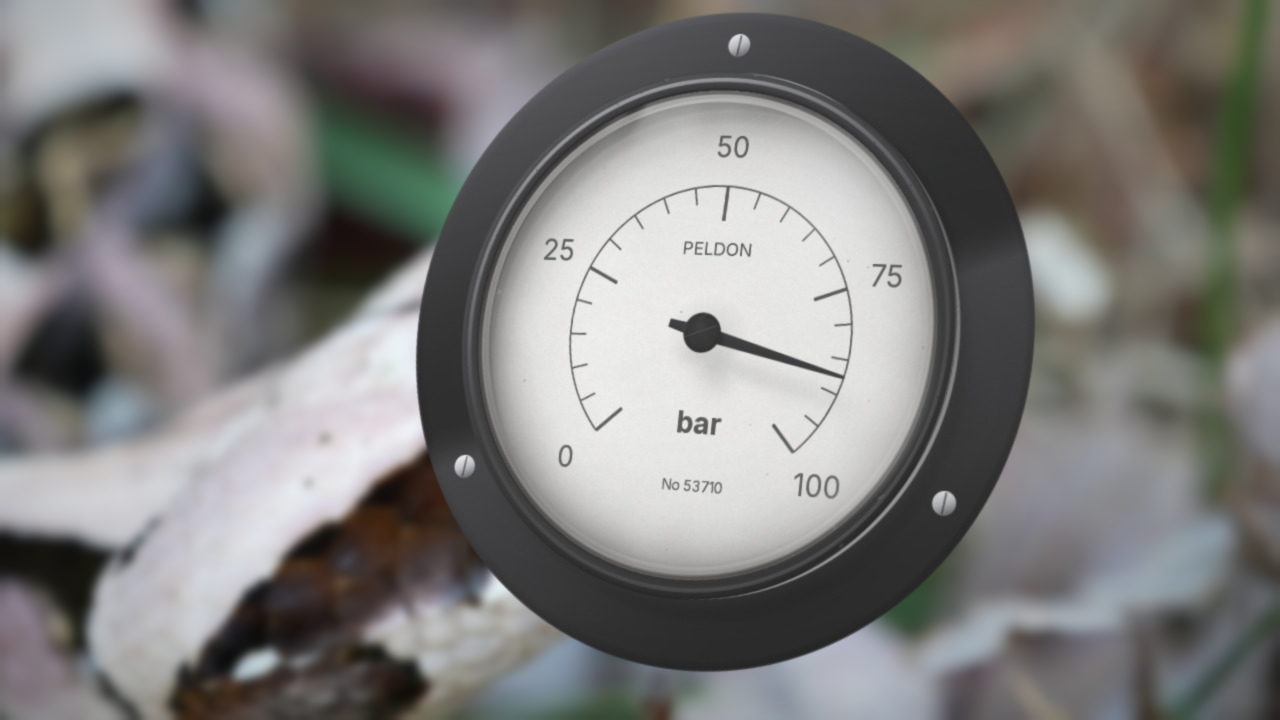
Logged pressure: {"value": 87.5, "unit": "bar"}
